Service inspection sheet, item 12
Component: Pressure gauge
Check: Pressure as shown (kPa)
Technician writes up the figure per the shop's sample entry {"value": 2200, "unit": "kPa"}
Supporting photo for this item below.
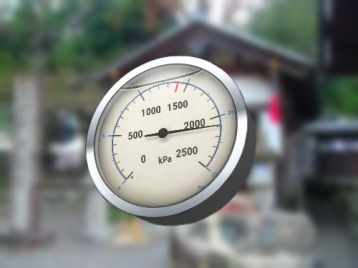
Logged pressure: {"value": 2100, "unit": "kPa"}
